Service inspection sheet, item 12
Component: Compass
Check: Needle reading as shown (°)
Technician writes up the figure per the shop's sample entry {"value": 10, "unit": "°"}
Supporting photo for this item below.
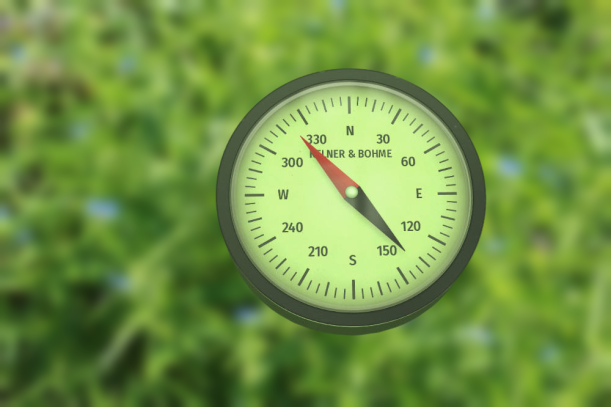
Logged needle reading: {"value": 320, "unit": "°"}
